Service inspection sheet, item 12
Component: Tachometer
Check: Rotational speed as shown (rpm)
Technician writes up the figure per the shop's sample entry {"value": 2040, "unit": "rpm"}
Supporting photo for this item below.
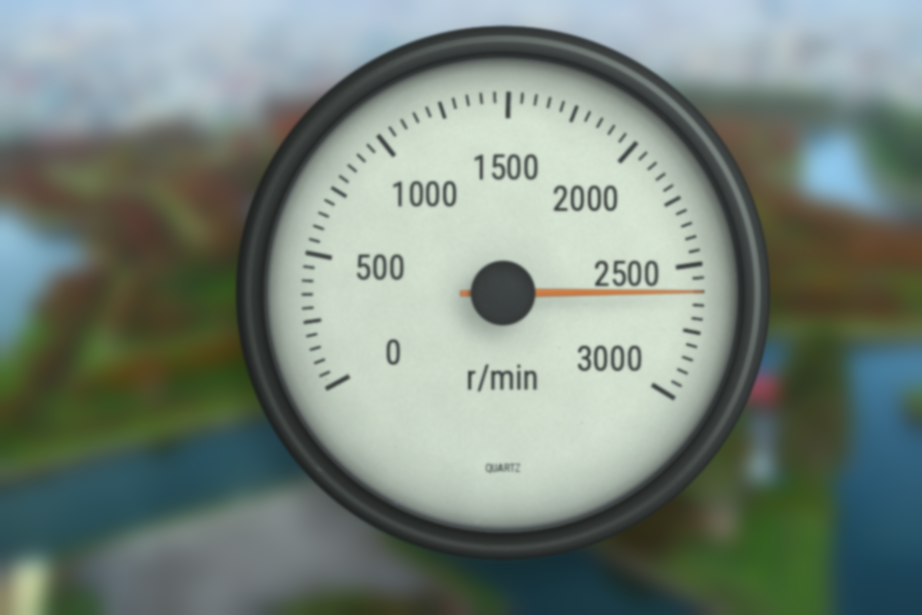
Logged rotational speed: {"value": 2600, "unit": "rpm"}
